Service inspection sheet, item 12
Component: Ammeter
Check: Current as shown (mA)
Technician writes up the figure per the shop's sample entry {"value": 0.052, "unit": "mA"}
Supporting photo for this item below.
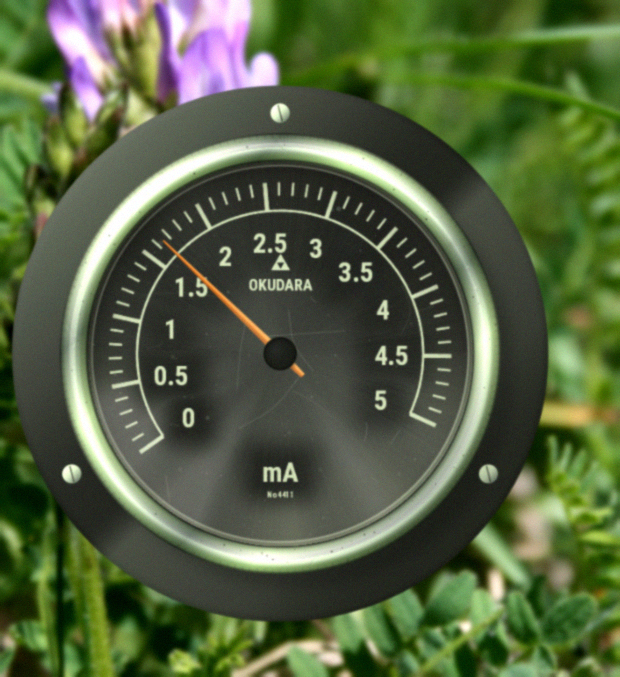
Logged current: {"value": 1.65, "unit": "mA"}
